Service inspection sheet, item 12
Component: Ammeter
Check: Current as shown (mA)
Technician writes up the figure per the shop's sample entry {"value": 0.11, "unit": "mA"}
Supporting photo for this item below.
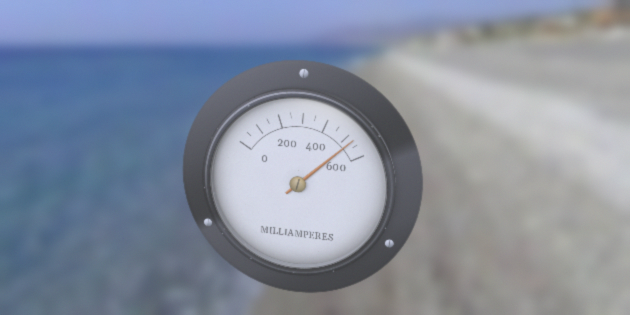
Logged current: {"value": 525, "unit": "mA"}
